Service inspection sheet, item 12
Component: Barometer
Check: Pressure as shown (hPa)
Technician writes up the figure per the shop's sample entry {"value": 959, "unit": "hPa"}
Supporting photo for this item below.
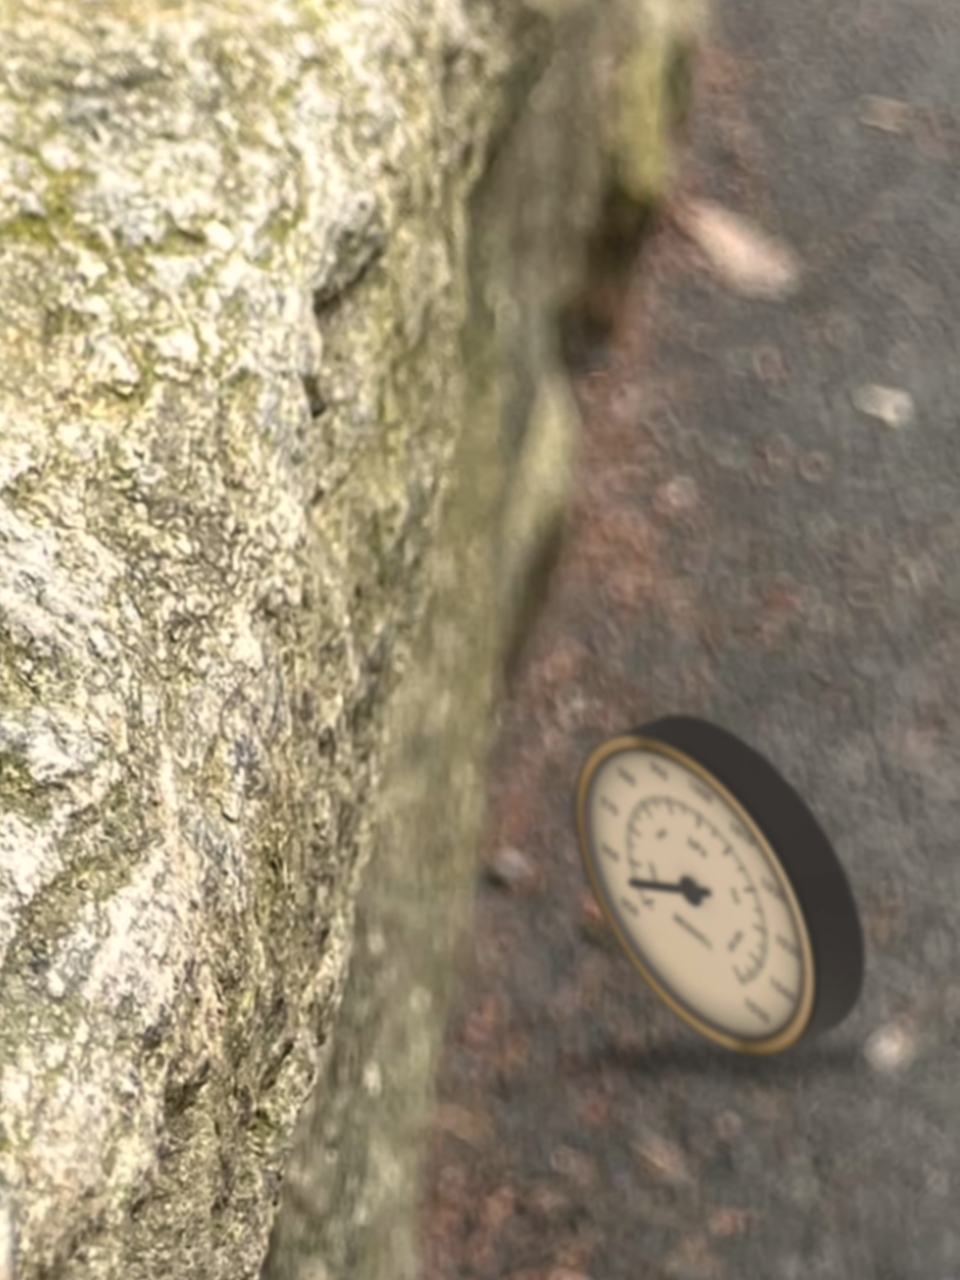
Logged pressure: {"value": 955, "unit": "hPa"}
